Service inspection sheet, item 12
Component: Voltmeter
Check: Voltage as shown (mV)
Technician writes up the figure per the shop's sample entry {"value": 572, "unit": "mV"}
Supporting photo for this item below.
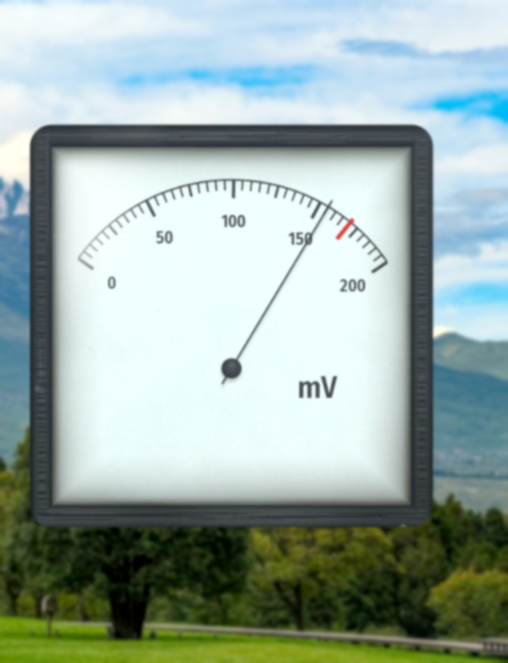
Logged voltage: {"value": 155, "unit": "mV"}
